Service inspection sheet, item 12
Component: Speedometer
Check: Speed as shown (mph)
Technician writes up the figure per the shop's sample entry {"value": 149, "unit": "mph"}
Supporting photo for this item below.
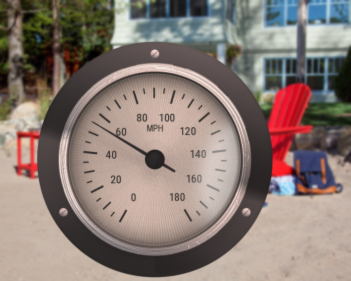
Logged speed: {"value": 55, "unit": "mph"}
